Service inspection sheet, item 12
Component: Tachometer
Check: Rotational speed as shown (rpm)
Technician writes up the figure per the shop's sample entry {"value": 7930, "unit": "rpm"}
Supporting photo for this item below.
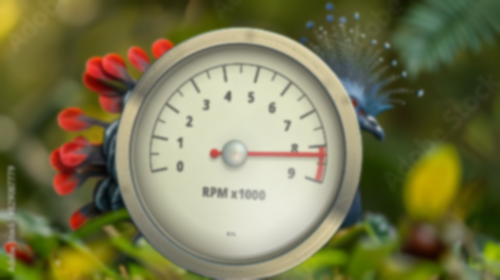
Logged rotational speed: {"value": 8250, "unit": "rpm"}
